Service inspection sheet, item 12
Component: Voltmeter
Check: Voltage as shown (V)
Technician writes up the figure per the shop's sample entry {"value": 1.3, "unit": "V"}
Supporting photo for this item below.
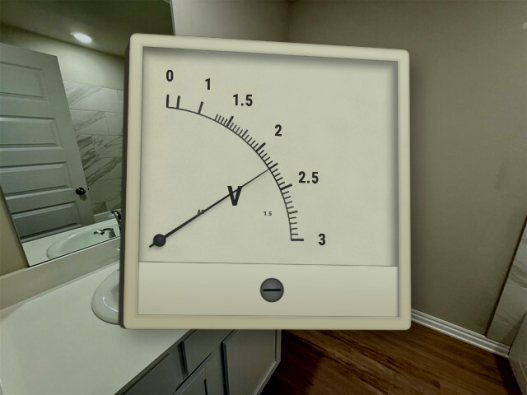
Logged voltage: {"value": 2.25, "unit": "V"}
